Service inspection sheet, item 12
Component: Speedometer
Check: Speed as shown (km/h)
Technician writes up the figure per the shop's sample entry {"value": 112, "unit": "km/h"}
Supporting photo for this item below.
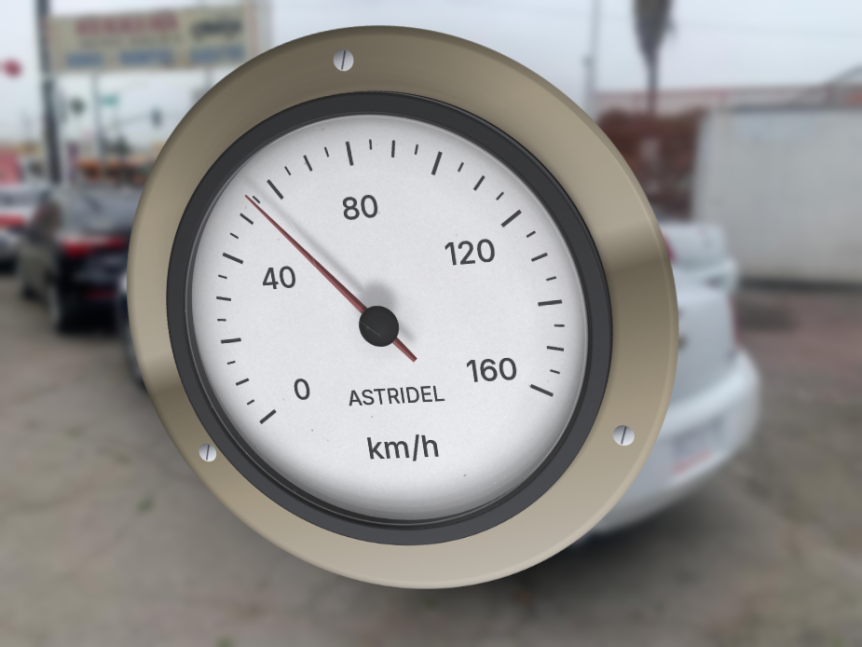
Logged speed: {"value": 55, "unit": "km/h"}
